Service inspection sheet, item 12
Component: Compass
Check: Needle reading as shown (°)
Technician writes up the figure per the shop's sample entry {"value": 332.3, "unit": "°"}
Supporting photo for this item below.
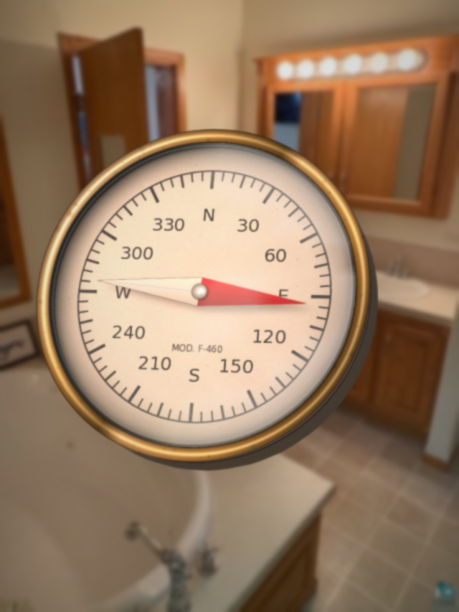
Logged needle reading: {"value": 95, "unit": "°"}
